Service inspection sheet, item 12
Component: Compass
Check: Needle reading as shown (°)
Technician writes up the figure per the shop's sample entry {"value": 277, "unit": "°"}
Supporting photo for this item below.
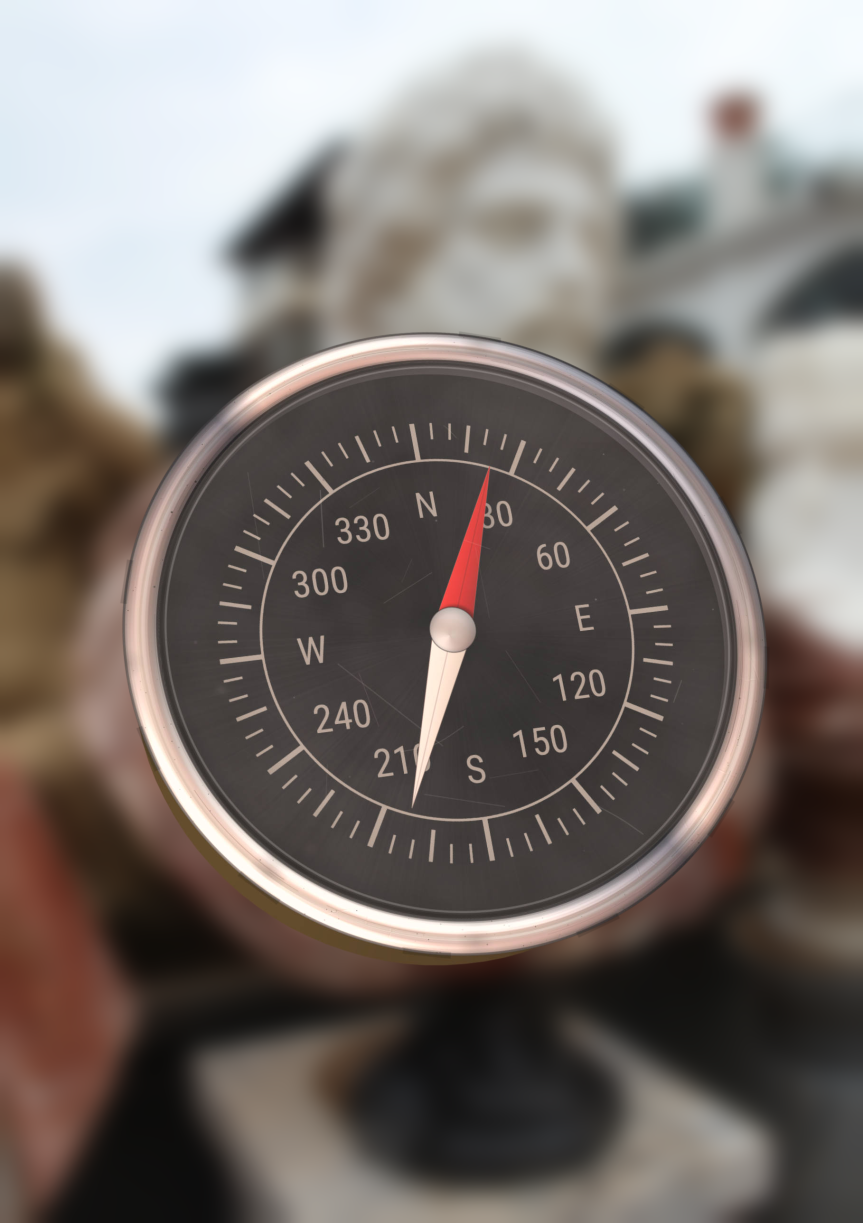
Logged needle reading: {"value": 22.5, "unit": "°"}
